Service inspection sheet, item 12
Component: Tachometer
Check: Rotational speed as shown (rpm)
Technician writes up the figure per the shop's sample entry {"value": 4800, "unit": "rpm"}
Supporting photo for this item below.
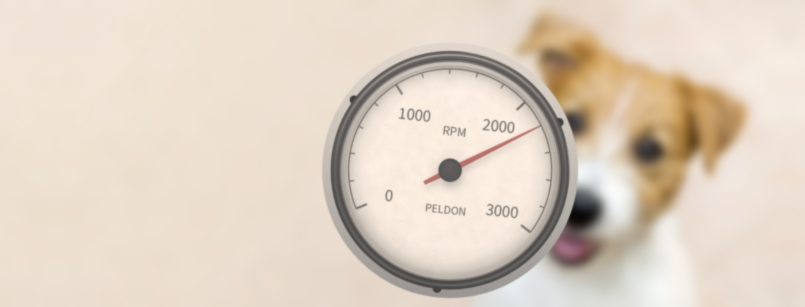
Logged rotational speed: {"value": 2200, "unit": "rpm"}
